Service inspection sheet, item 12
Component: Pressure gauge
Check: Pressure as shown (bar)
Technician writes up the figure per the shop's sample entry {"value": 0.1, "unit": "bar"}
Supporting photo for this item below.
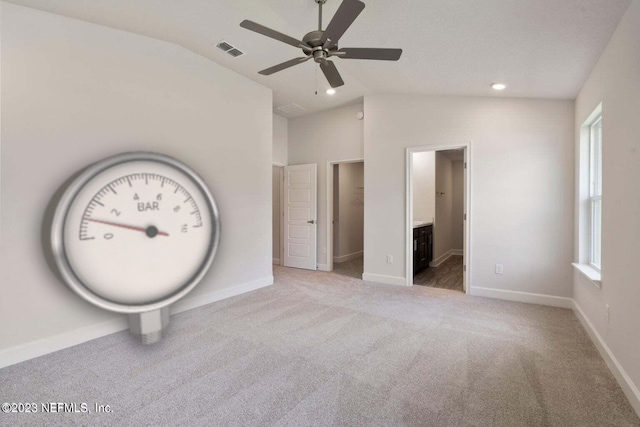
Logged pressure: {"value": 1, "unit": "bar"}
